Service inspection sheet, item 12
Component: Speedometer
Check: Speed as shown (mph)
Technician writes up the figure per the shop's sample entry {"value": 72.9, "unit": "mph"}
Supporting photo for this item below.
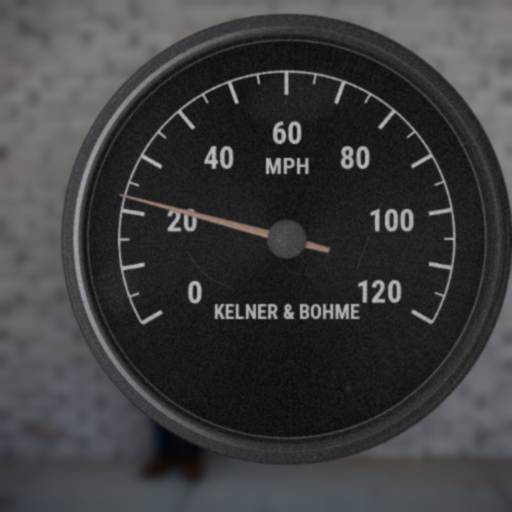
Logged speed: {"value": 22.5, "unit": "mph"}
